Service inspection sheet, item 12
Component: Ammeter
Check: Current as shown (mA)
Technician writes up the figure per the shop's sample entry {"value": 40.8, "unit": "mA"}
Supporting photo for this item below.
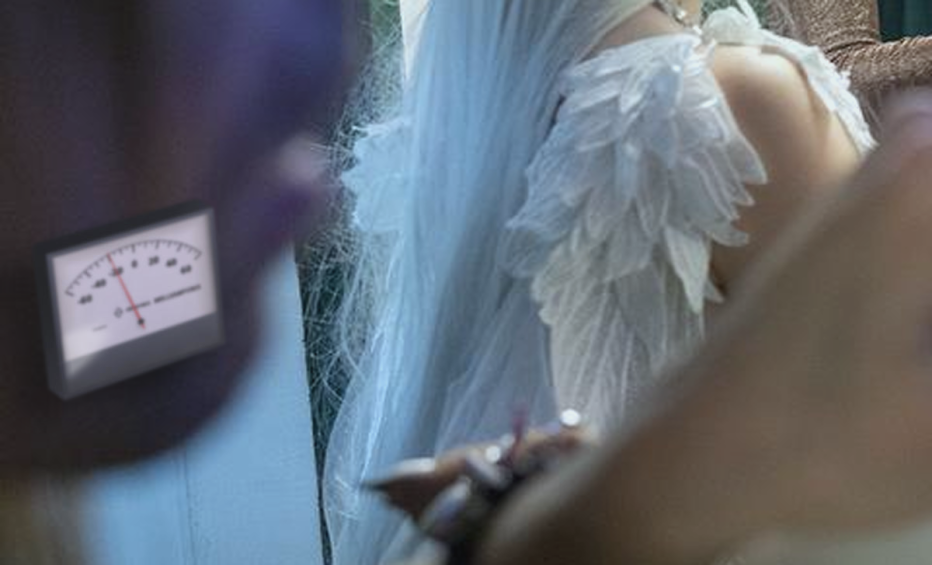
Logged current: {"value": -20, "unit": "mA"}
